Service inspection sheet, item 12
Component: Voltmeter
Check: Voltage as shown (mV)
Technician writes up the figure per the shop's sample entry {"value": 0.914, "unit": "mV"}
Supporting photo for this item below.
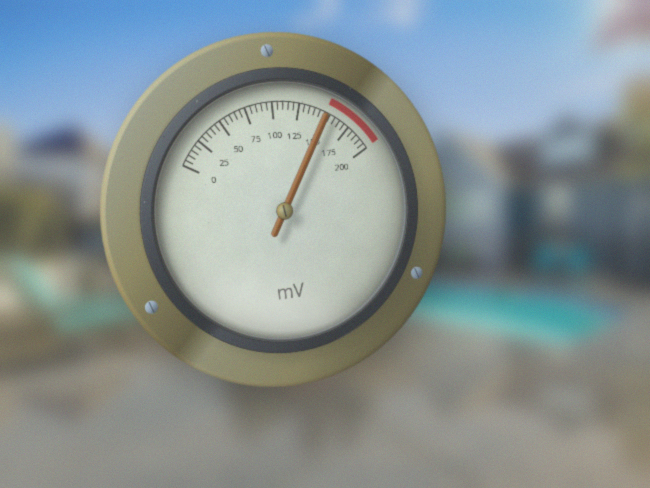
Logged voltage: {"value": 150, "unit": "mV"}
